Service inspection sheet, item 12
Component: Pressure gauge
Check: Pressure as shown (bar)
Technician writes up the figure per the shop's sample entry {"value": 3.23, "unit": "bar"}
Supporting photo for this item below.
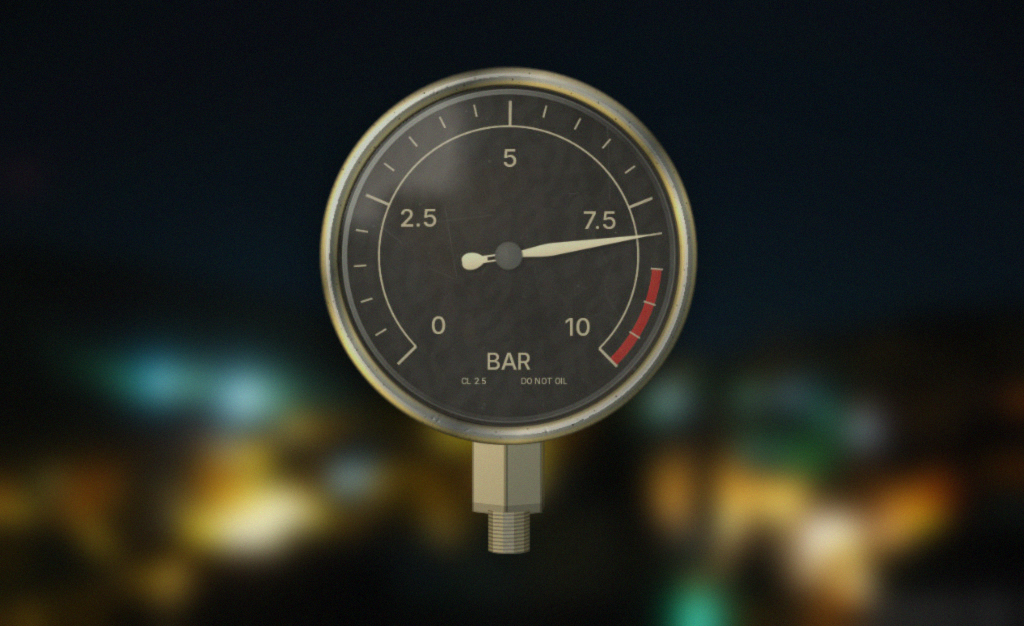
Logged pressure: {"value": 8, "unit": "bar"}
